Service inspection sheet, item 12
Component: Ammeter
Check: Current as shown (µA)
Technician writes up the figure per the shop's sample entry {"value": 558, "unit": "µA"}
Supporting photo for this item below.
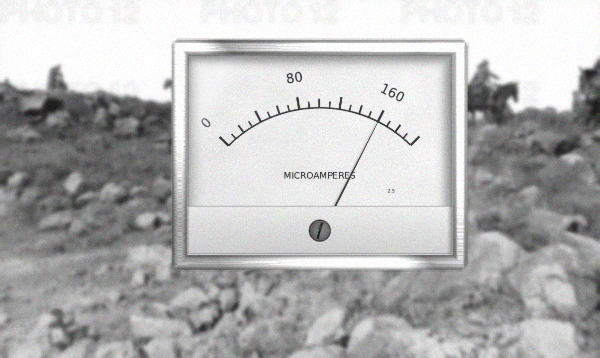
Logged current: {"value": 160, "unit": "µA"}
